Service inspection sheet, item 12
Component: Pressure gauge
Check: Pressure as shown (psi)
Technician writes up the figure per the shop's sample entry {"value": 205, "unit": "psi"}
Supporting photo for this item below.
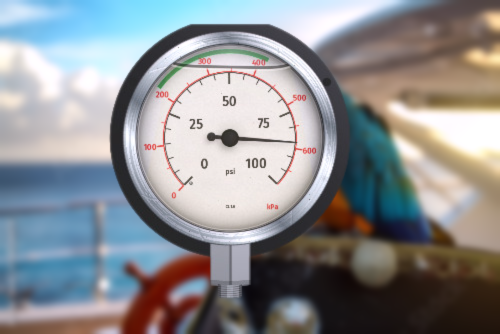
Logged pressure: {"value": 85, "unit": "psi"}
